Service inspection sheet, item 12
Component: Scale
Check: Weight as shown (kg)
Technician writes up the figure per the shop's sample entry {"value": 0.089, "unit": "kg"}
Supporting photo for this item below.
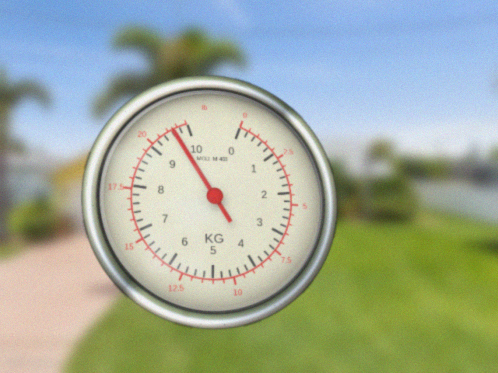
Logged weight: {"value": 9.6, "unit": "kg"}
